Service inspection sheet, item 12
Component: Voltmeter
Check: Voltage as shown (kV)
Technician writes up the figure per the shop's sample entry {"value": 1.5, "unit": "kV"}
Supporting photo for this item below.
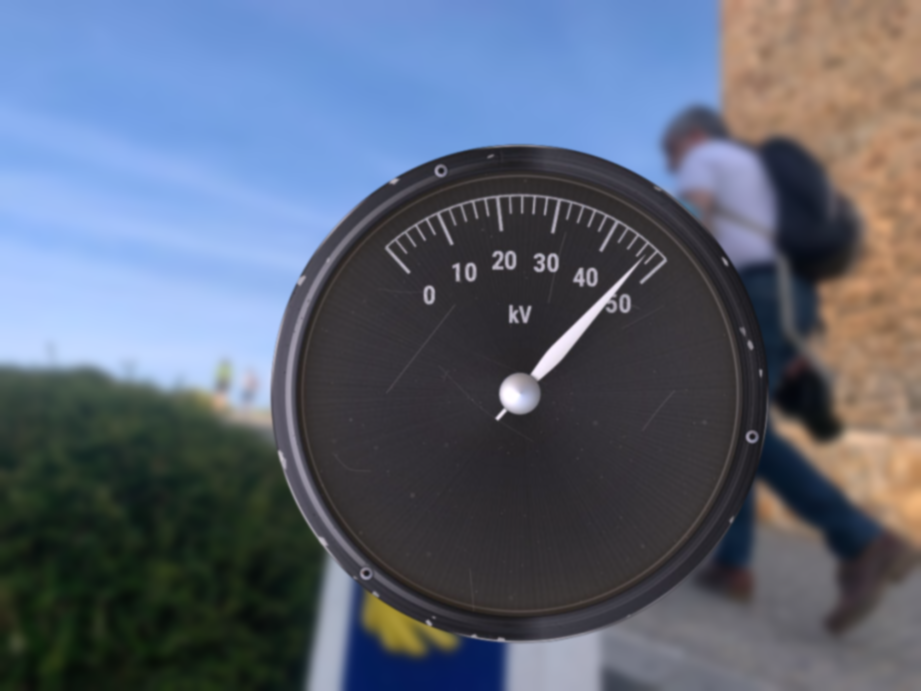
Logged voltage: {"value": 47, "unit": "kV"}
